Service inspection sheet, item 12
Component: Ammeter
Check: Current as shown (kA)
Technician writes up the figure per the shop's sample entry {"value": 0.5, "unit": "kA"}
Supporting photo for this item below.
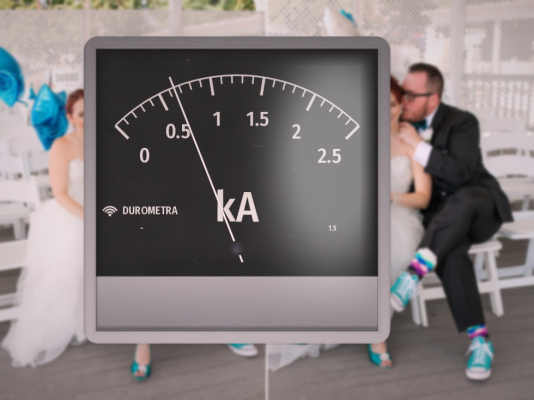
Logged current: {"value": 0.65, "unit": "kA"}
